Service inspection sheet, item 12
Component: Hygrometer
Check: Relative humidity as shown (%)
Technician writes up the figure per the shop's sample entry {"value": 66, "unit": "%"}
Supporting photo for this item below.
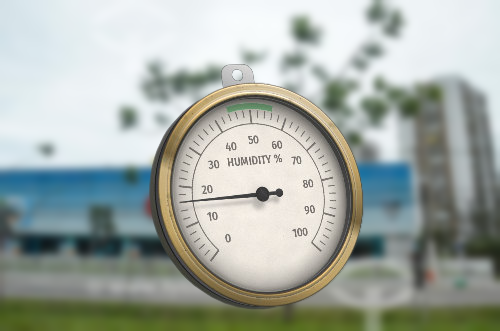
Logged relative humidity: {"value": 16, "unit": "%"}
